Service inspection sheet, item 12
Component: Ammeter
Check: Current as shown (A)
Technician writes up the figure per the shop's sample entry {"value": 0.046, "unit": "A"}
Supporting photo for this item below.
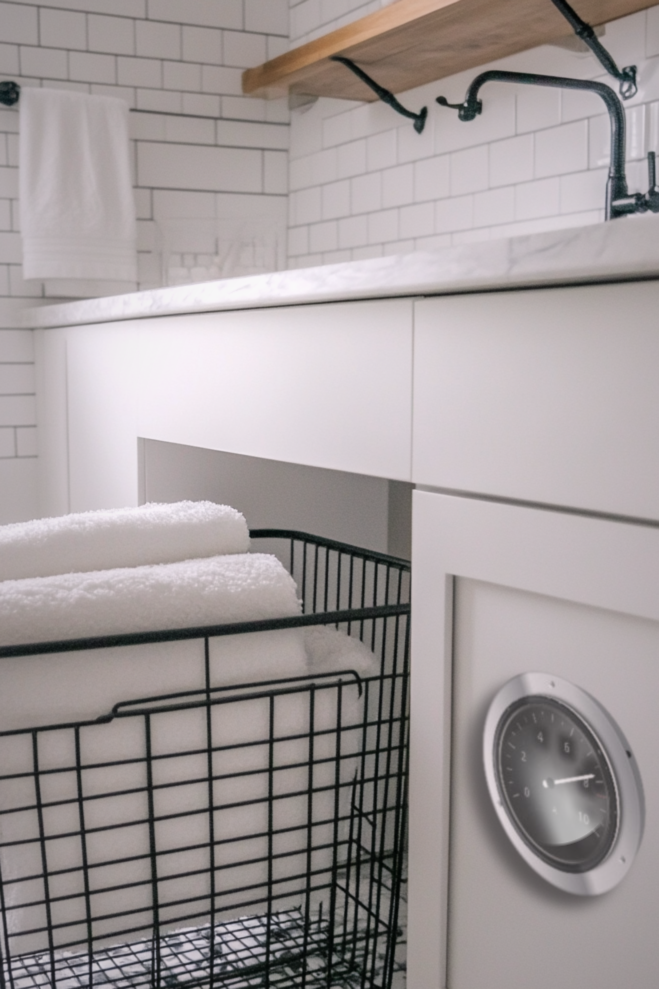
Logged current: {"value": 7.75, "unit": "A"}
